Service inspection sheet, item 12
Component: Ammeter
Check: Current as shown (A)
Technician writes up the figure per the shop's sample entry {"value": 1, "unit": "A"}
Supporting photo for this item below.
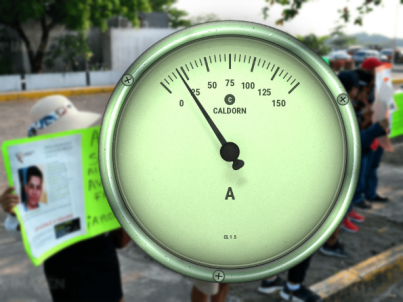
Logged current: {"value": 20, "unit": "A"}
